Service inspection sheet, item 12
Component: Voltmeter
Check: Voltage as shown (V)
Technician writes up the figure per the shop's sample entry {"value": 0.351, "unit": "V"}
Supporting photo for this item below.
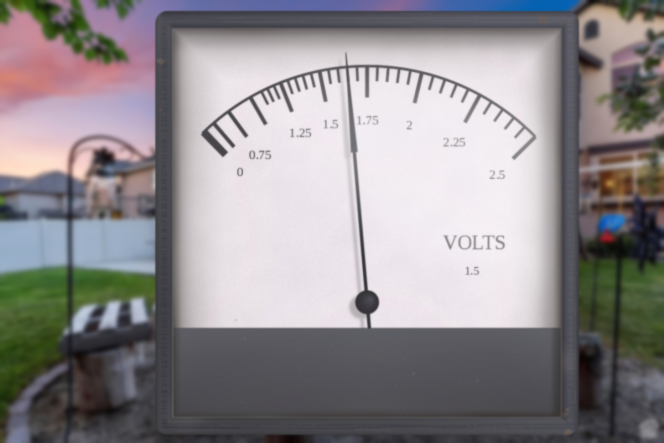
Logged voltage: {"value": 1.65, "unit": "V"}
